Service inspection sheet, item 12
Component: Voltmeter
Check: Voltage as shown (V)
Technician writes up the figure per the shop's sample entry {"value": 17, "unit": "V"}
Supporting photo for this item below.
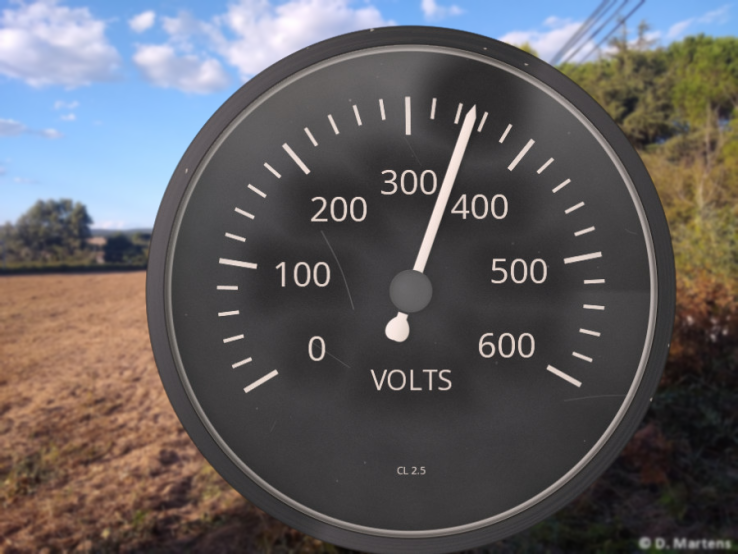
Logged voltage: {"value": 350, "unit": "V"}
